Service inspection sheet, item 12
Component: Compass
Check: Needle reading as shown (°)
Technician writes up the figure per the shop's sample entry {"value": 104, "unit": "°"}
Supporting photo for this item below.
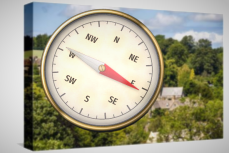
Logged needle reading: {"value": 95, "unit": "°"}
